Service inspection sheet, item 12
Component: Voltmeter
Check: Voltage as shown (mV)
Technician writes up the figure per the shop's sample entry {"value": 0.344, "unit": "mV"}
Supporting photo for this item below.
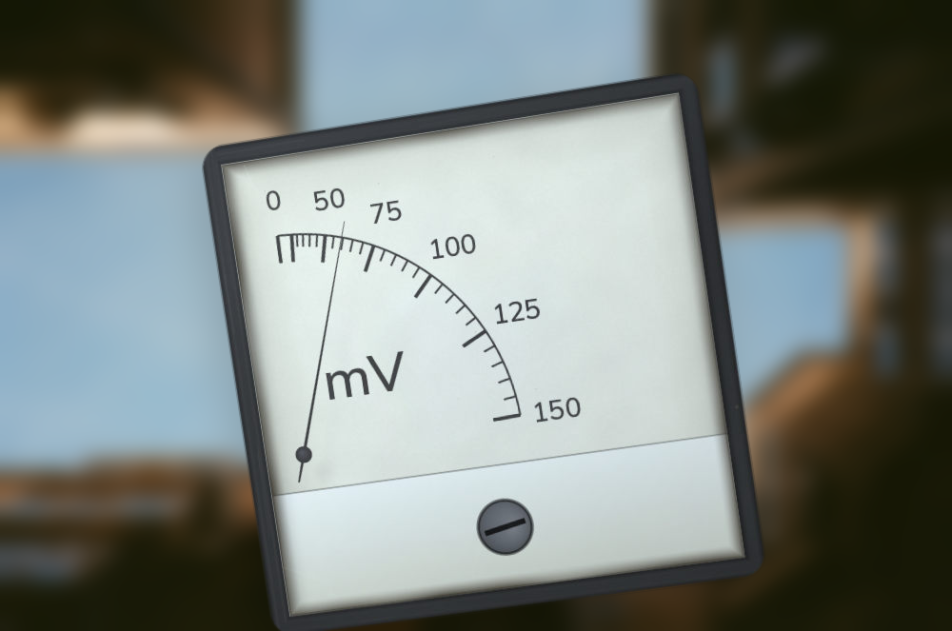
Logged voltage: {"value": 60, "unit": "mV"}
